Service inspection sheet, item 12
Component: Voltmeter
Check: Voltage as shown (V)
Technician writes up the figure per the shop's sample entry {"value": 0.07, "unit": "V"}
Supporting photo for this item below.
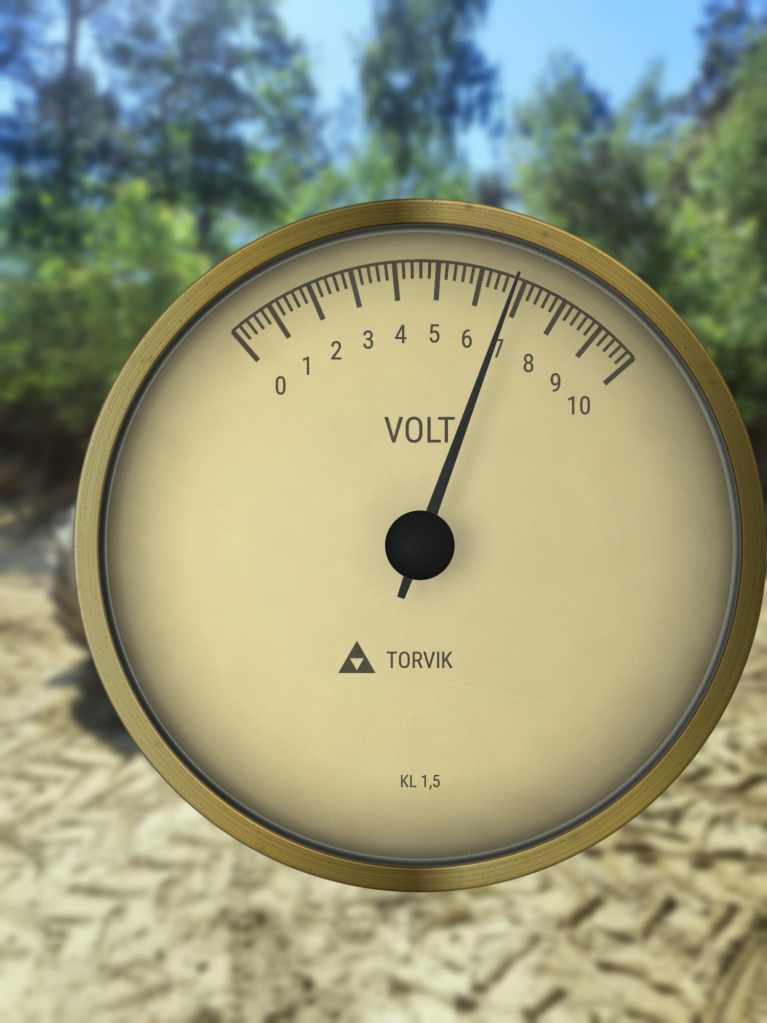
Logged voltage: {"value": 6.8, "unit": "V"}
